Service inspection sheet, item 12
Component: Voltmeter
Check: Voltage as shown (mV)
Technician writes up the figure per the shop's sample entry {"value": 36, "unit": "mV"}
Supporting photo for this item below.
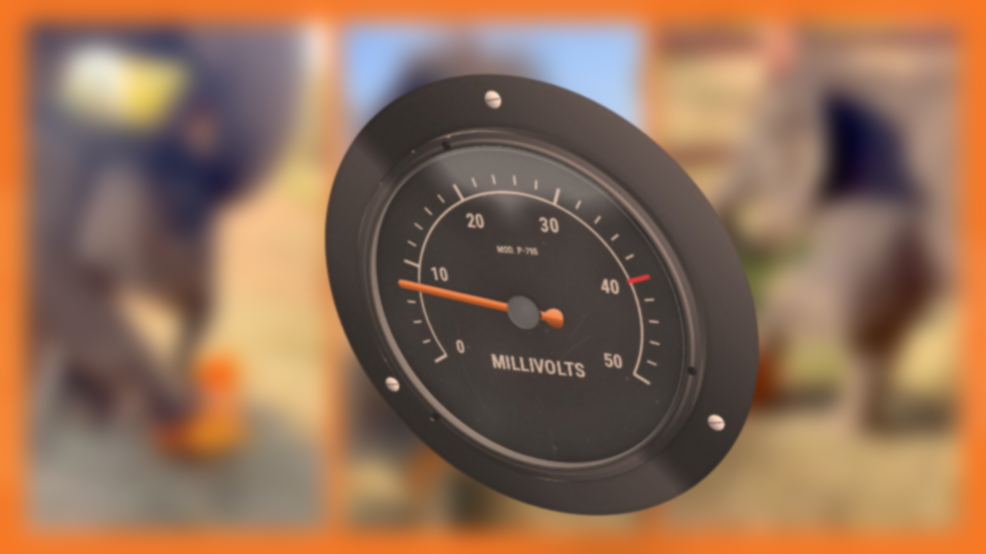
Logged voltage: {"value": 8, "unit": "mV"}
